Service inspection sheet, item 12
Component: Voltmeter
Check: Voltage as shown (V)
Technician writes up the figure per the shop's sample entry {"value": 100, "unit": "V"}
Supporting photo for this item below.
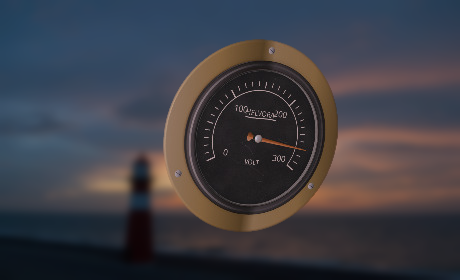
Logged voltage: {"value": 270, "unit": "V"}
